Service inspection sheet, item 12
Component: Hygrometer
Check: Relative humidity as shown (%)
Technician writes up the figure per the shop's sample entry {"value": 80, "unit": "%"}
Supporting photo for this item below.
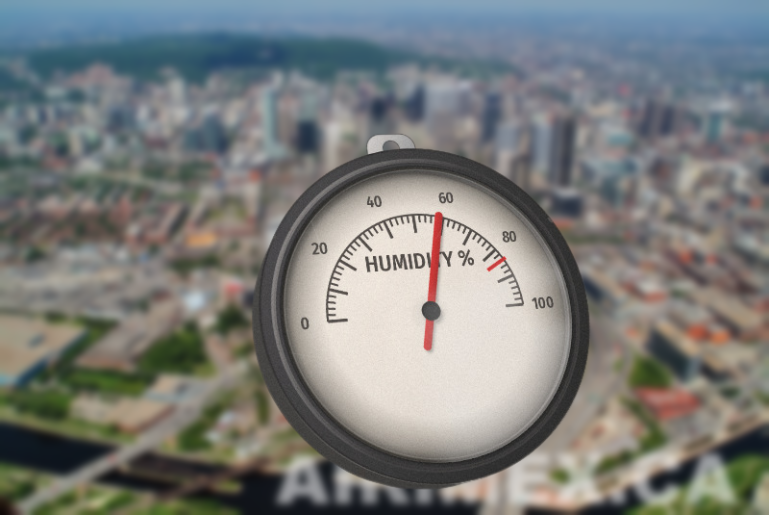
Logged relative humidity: {"value": 58, "unit": "%"}
